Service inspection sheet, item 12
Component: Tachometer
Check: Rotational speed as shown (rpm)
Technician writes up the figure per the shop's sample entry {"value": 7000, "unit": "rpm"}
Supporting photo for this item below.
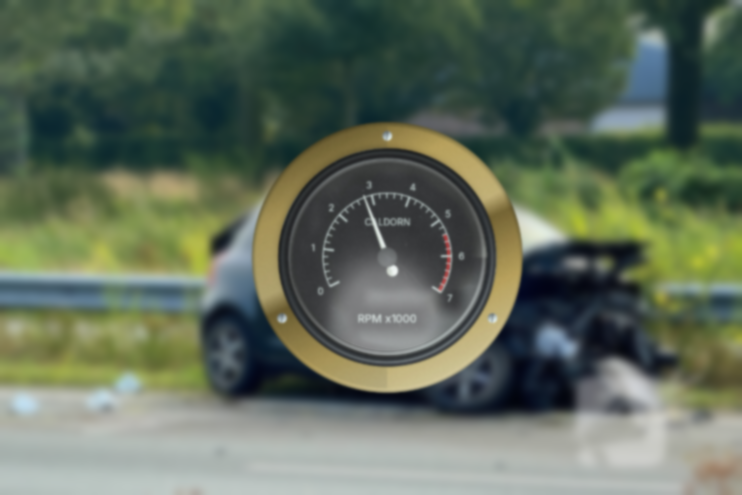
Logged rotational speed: {"value": 2800, "unit": "rpm"}
